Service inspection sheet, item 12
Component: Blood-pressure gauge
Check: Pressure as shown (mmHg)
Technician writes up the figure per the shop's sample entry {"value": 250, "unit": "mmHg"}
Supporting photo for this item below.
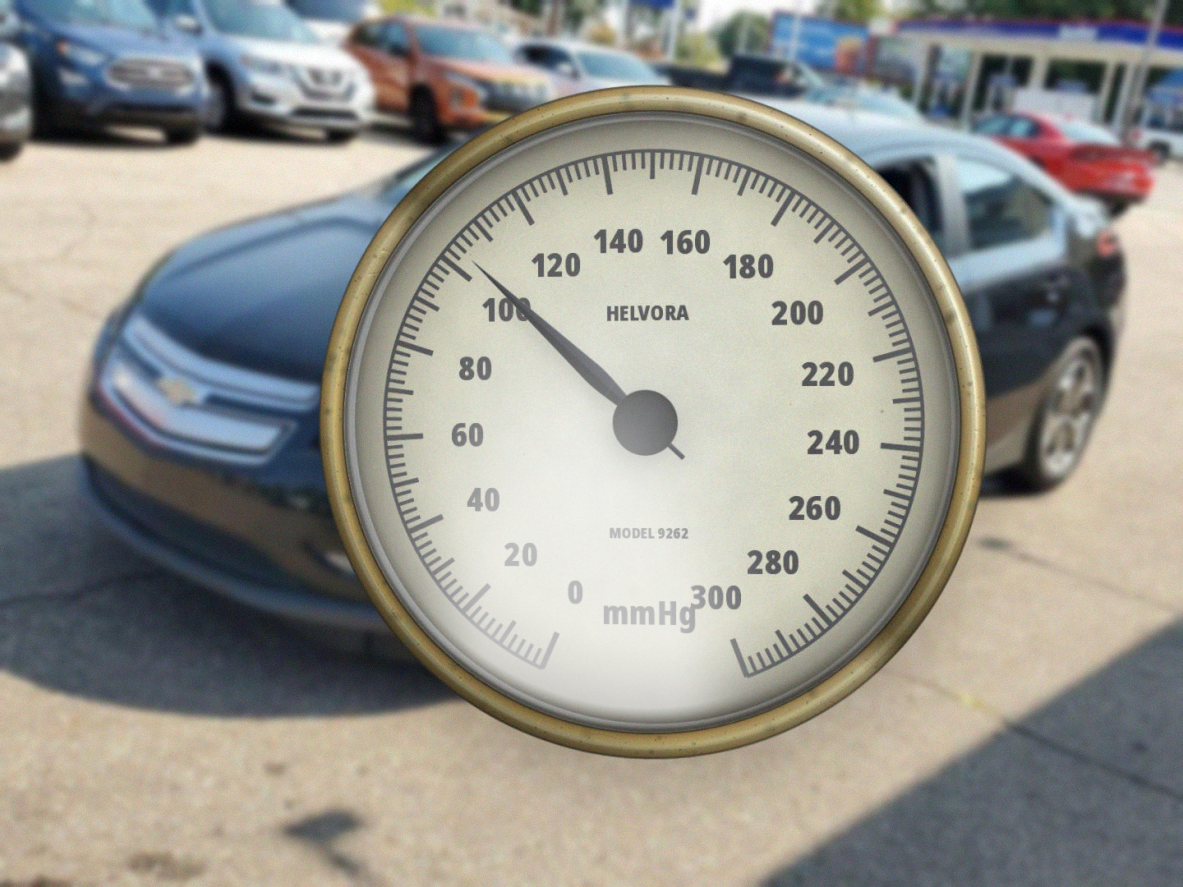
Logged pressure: {"value": 104, "unit": "mmHg"}
